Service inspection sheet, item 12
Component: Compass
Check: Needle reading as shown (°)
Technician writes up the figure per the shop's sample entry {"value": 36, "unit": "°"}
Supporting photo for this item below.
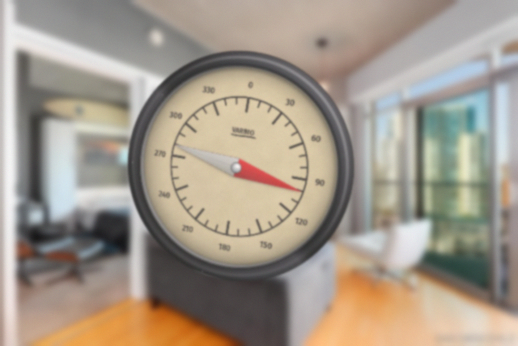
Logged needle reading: {"value": 100, "unit": "°"}
